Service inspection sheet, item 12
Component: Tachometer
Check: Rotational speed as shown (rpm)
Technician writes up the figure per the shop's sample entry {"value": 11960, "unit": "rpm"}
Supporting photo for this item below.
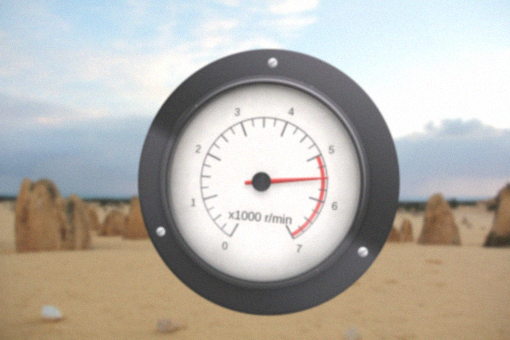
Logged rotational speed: {"value": 5500, "unit": "rpm"}
